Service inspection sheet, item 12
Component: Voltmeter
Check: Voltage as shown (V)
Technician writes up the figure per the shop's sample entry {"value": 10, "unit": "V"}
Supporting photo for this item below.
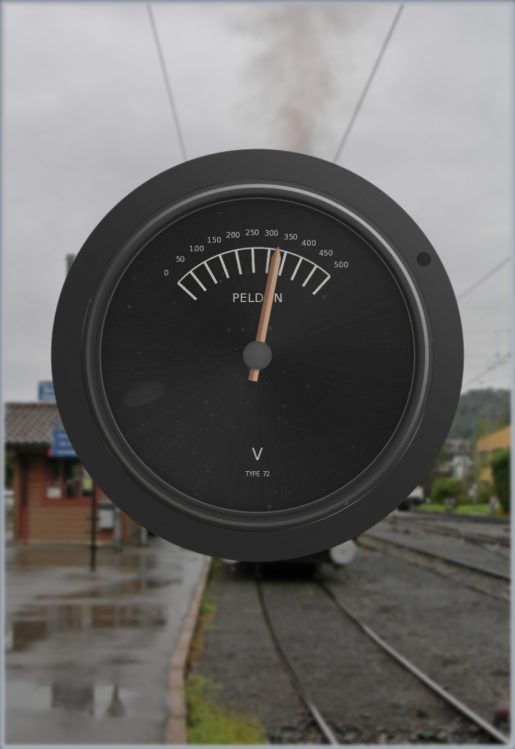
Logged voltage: {"value": 325, "unit": "V"}
